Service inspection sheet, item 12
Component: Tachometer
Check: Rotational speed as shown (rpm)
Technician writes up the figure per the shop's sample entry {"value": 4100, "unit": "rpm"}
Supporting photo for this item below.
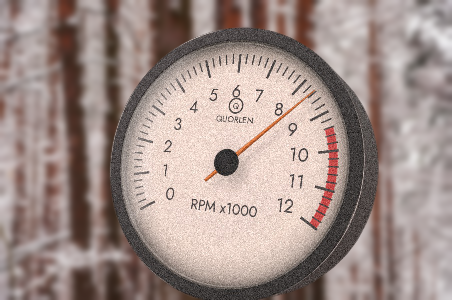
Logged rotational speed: {"value": 8400, "unit": "rpm"}
